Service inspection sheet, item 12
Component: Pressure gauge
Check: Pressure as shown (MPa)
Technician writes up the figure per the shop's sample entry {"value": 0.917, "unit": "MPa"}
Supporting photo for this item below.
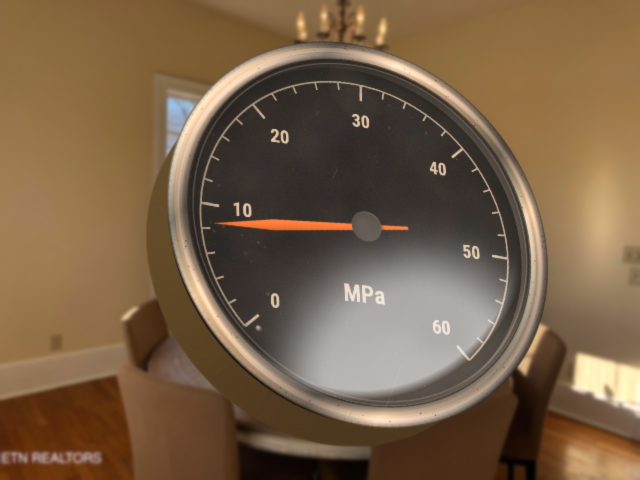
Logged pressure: {"value": 8, "unit": "MPa"}
